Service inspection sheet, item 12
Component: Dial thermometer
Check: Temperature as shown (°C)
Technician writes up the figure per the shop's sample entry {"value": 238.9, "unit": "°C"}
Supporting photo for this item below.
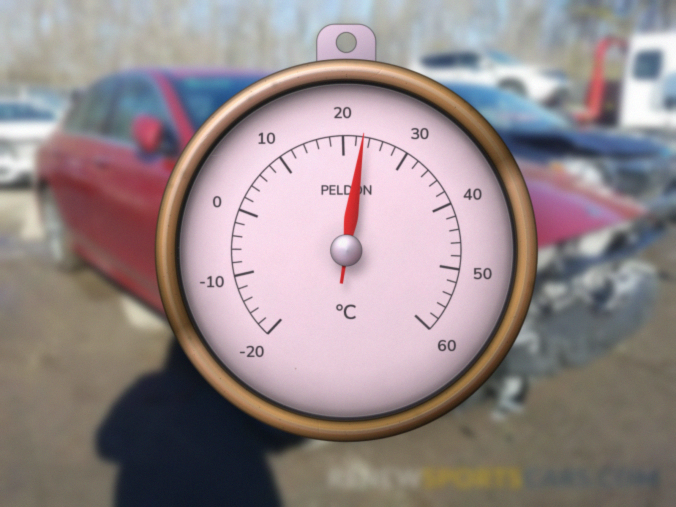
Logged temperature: {"value": 23, "unit": "°C"}
